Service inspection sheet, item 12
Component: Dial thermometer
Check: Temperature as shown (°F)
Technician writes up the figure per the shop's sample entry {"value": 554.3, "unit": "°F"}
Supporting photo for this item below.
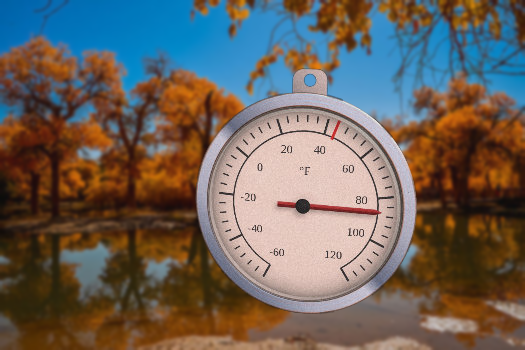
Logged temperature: {"value": 86, "unit": "°F"}
